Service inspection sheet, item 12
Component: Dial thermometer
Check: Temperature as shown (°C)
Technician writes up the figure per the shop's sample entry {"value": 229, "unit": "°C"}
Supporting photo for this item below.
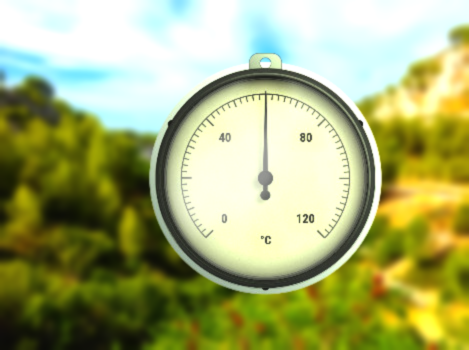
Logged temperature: {"value": 60, "unit": "°C"}
